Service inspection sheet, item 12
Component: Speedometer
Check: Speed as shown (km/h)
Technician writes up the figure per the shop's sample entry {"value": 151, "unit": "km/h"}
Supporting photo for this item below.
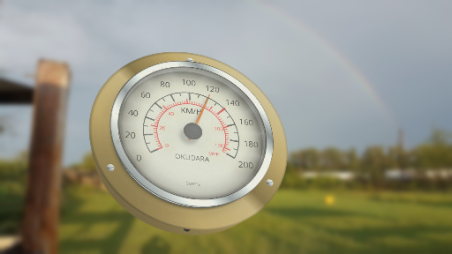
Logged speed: {"value": 120, "unit": "km/h"}
